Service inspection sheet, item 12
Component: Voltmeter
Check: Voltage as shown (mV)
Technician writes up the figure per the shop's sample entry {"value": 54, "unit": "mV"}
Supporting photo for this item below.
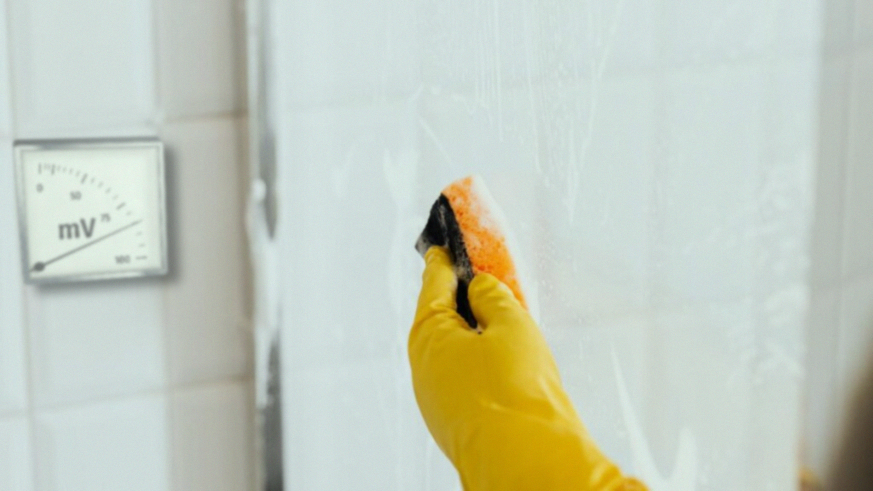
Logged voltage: {"value": 85, "unit": "mV"}
